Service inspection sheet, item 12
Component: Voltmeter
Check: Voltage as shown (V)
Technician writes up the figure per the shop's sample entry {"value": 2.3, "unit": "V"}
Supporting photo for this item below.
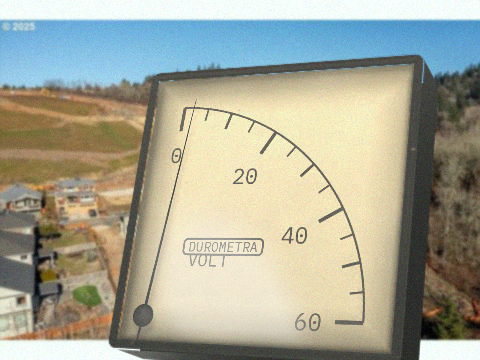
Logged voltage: {"value": 2.5, "unit": "V"}
